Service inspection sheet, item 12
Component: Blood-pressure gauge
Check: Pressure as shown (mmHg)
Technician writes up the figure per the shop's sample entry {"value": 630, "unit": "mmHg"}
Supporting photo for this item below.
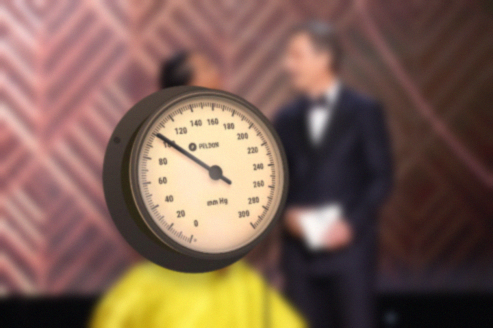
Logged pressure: {"value": 100, "unit": "mmHg"}
